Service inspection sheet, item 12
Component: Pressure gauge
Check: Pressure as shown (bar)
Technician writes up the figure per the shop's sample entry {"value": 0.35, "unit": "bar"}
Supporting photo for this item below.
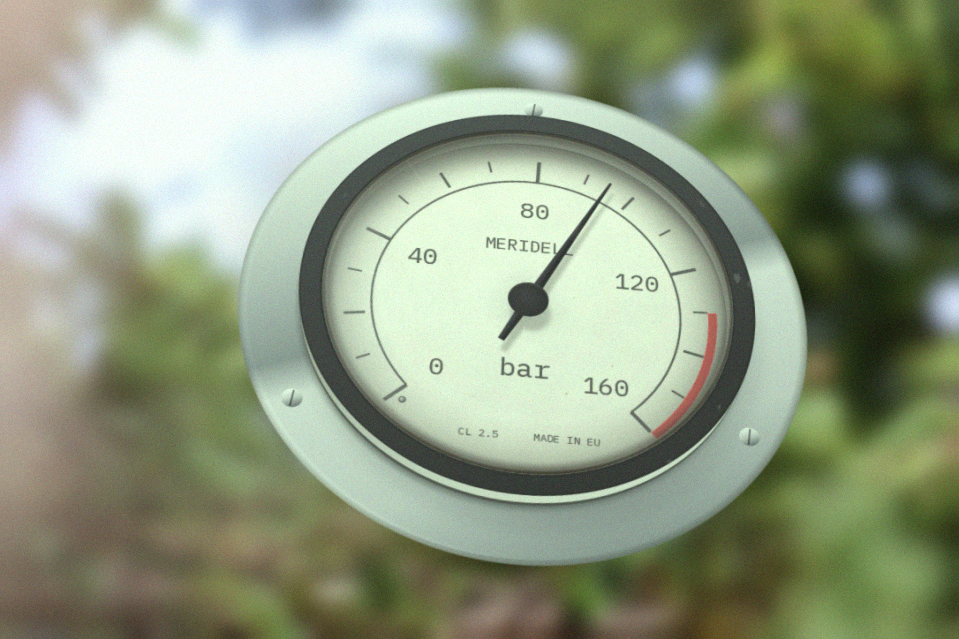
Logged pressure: {"value": 95, "unit": "bar"}
